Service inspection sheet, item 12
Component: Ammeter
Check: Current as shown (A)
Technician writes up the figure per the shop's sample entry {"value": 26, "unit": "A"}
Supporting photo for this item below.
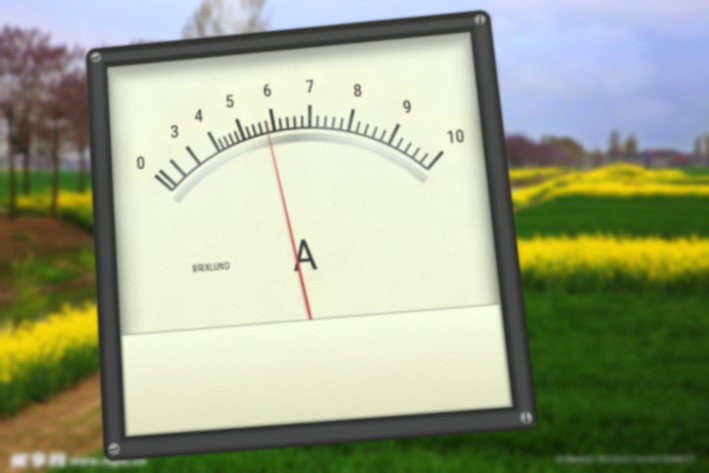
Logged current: {"value": 5.8, "unit": "A"}
